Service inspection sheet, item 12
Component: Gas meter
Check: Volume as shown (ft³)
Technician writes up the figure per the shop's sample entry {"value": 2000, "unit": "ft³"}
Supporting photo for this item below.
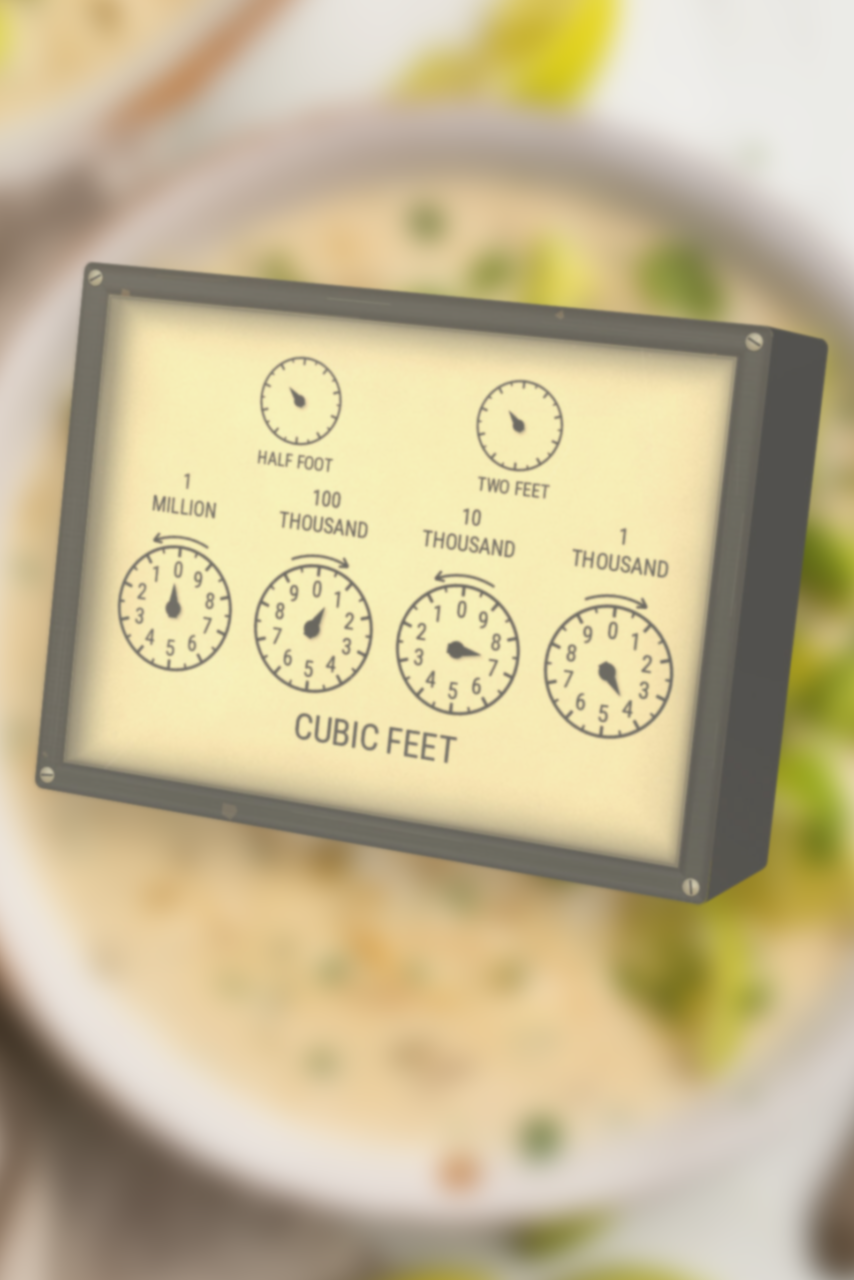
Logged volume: {"value": 7400, "unit": "ft³"}
